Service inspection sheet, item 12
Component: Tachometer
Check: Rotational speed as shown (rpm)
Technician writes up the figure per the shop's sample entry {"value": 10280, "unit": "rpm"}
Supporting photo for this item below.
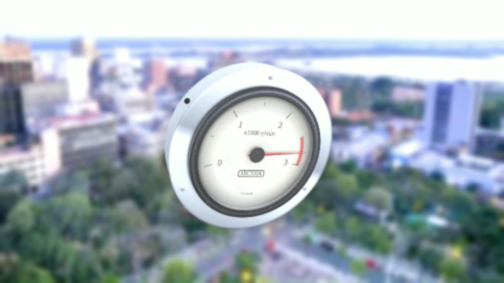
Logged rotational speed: {"value": 2750, "unit": "rpm"}
